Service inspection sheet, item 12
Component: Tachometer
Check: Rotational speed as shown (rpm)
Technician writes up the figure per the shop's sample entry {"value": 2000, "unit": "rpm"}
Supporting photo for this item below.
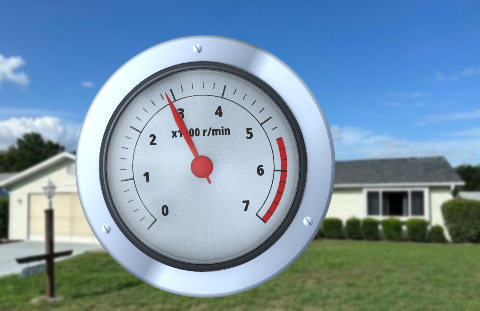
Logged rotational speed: {"value": 2900, "unit": "rpm"}
